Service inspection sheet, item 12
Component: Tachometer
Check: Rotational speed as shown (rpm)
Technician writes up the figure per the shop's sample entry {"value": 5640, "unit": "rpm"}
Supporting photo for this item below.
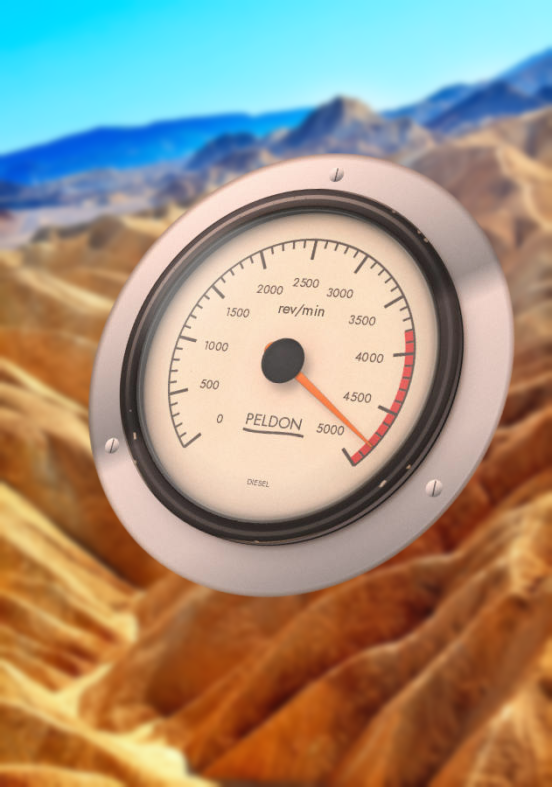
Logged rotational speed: {"value": 4800, "unit": "rpm"}
